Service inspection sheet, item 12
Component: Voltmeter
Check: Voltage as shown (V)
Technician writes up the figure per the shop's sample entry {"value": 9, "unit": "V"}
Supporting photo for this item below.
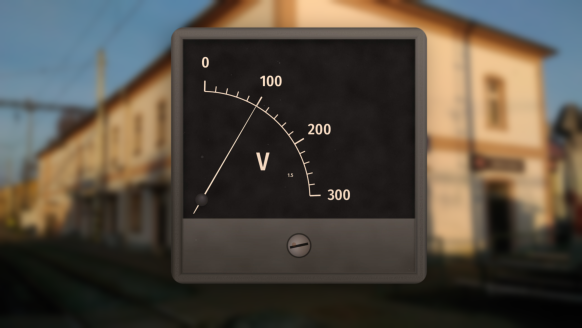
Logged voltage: {"value": 100, "unit": "V"}
